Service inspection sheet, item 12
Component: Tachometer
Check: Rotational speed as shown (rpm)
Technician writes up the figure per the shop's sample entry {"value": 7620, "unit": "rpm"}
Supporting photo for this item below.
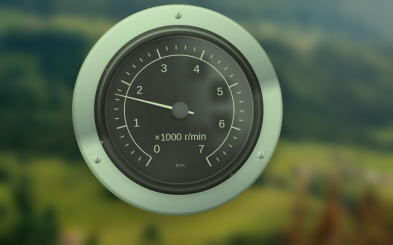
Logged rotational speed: {"value": 1700, "unit": "rpm"}
